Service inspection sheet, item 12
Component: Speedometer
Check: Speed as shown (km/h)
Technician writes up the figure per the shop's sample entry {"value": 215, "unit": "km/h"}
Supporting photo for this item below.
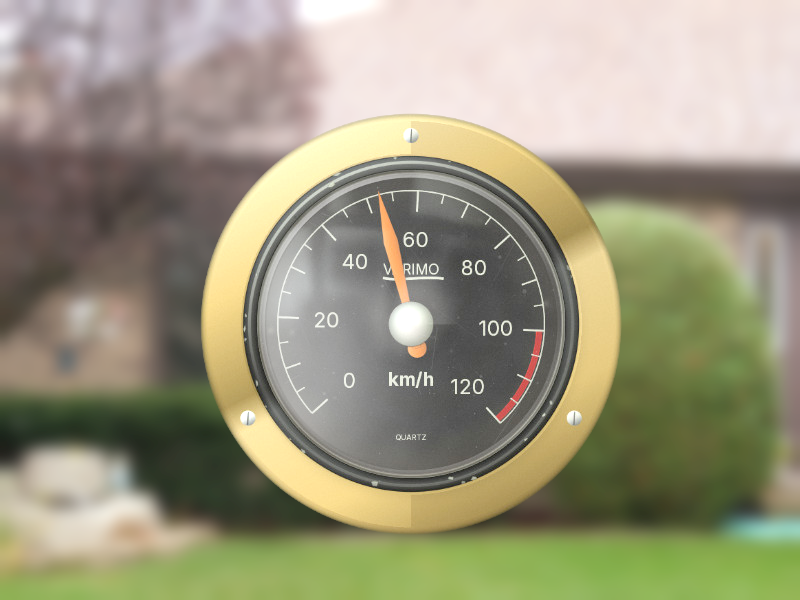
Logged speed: {"value": 52.5, "unit": "km/h"}
